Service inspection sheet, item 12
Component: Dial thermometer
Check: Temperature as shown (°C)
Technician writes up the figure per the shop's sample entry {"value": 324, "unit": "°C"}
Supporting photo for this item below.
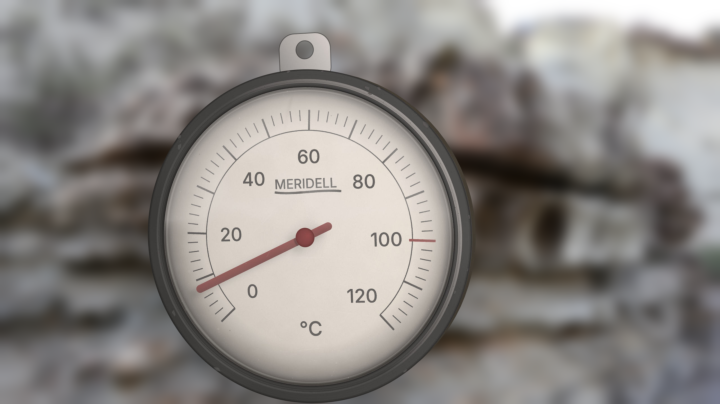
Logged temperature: {"value": 8, "unit": "°C"}
